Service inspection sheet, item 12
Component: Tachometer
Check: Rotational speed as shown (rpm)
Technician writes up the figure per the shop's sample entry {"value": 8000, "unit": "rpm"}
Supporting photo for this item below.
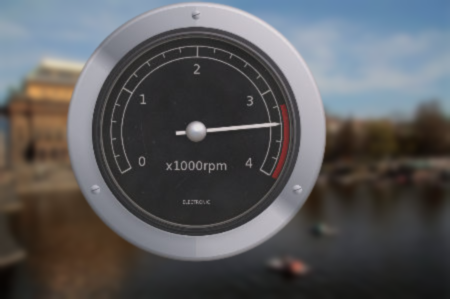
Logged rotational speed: {"value": 3400, "unit": "rpm"}
